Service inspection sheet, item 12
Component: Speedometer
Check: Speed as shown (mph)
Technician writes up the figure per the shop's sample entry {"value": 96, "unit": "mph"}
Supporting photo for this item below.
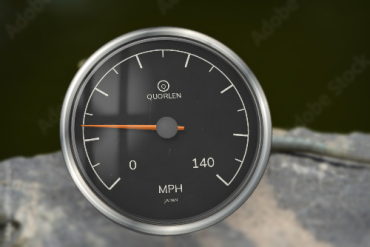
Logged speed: {"value": 25, "unit": "mph"}
